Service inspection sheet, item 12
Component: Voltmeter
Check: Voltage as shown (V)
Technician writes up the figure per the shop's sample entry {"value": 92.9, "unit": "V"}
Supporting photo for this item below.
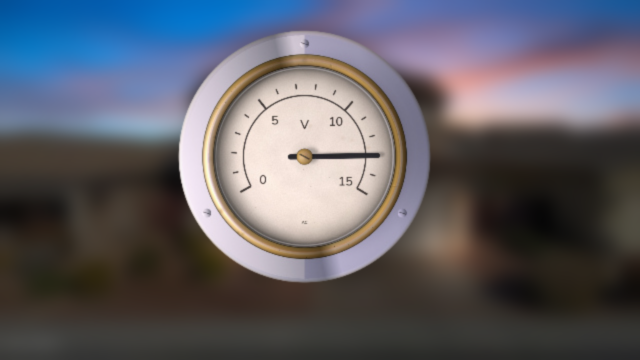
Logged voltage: {"value": 13, "unit": "V"}
